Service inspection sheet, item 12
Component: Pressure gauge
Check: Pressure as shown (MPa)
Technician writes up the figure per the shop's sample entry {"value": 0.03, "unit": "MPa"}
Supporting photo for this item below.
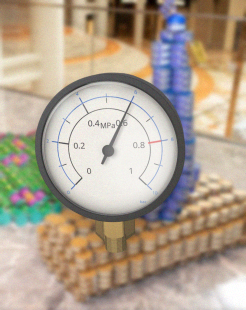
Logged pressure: {"value": 0.6, "unit": "MPa"}
